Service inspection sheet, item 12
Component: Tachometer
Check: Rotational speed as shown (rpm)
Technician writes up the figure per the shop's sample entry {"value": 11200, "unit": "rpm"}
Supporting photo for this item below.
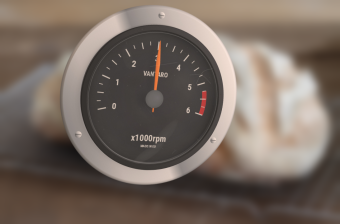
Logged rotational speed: {"value": 3000, "unit": "rpm"}
